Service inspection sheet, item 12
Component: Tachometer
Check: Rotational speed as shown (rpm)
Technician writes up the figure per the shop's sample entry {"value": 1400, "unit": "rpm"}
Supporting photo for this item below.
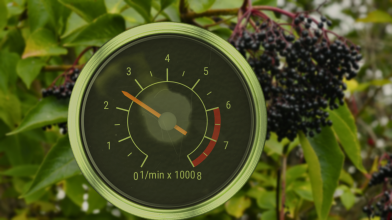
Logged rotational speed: {"value": 2500, "unit": "rpm"}
